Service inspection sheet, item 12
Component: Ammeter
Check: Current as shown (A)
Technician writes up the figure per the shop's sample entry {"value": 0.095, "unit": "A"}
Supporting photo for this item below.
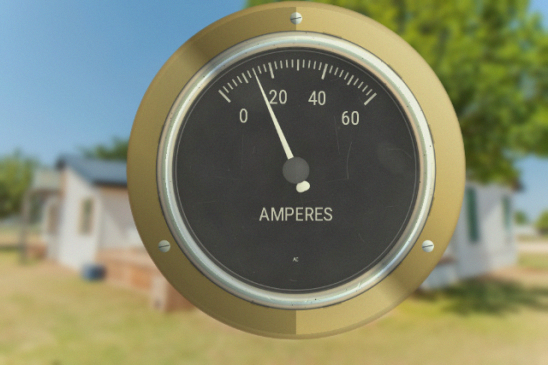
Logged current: {"value": 14, "unit": "A"}
